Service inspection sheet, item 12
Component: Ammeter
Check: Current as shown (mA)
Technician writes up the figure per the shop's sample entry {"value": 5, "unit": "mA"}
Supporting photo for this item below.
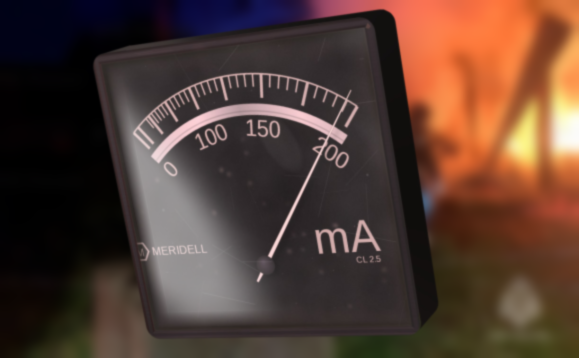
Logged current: {"value": 195, "unit": "mA"}
